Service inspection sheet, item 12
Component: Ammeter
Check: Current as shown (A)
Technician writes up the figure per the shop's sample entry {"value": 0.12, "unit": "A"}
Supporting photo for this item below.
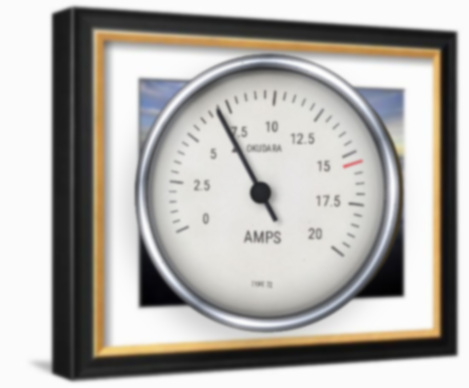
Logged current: {"value": 7, "unit": "A"}
